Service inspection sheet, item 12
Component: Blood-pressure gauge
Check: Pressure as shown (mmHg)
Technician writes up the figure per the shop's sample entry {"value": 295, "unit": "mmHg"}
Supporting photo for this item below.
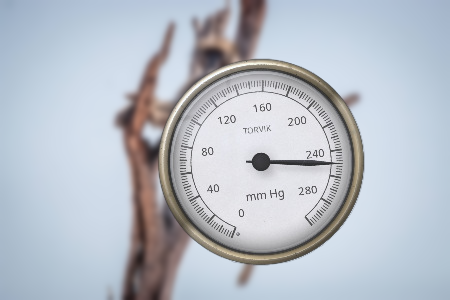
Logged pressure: {"value": 250, "unit": "mmHg"}
